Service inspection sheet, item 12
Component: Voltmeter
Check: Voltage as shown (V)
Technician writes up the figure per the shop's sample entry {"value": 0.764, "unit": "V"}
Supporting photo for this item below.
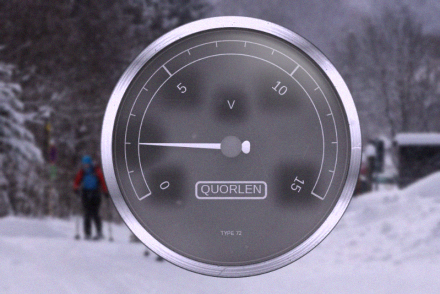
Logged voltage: {"value": 2, "unit": "V"}
